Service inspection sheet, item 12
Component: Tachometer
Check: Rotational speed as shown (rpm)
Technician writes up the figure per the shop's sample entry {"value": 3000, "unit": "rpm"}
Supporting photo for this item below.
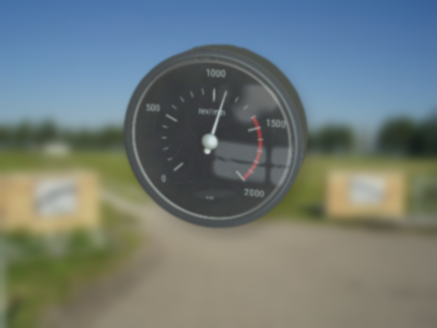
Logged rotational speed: {"value": 1100, "unit": "rpm"}
